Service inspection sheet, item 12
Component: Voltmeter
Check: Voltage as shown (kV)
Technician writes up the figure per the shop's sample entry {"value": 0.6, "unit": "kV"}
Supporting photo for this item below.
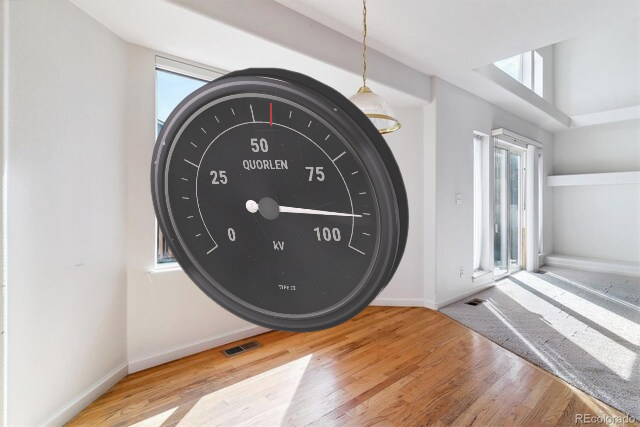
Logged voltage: {"value": 90, "unit": "kV"}
